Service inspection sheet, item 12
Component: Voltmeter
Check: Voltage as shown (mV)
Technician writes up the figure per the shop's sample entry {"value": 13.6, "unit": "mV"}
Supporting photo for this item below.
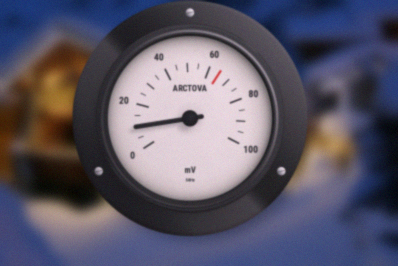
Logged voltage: {"value": 10, "unit": "mV"}
